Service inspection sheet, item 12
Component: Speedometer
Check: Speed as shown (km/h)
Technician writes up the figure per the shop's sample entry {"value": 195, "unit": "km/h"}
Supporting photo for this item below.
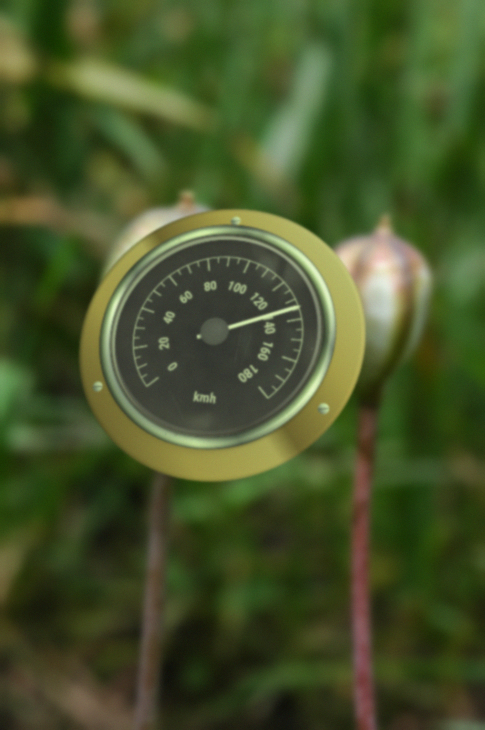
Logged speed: {"value": 135, "unit": "km/h"}
